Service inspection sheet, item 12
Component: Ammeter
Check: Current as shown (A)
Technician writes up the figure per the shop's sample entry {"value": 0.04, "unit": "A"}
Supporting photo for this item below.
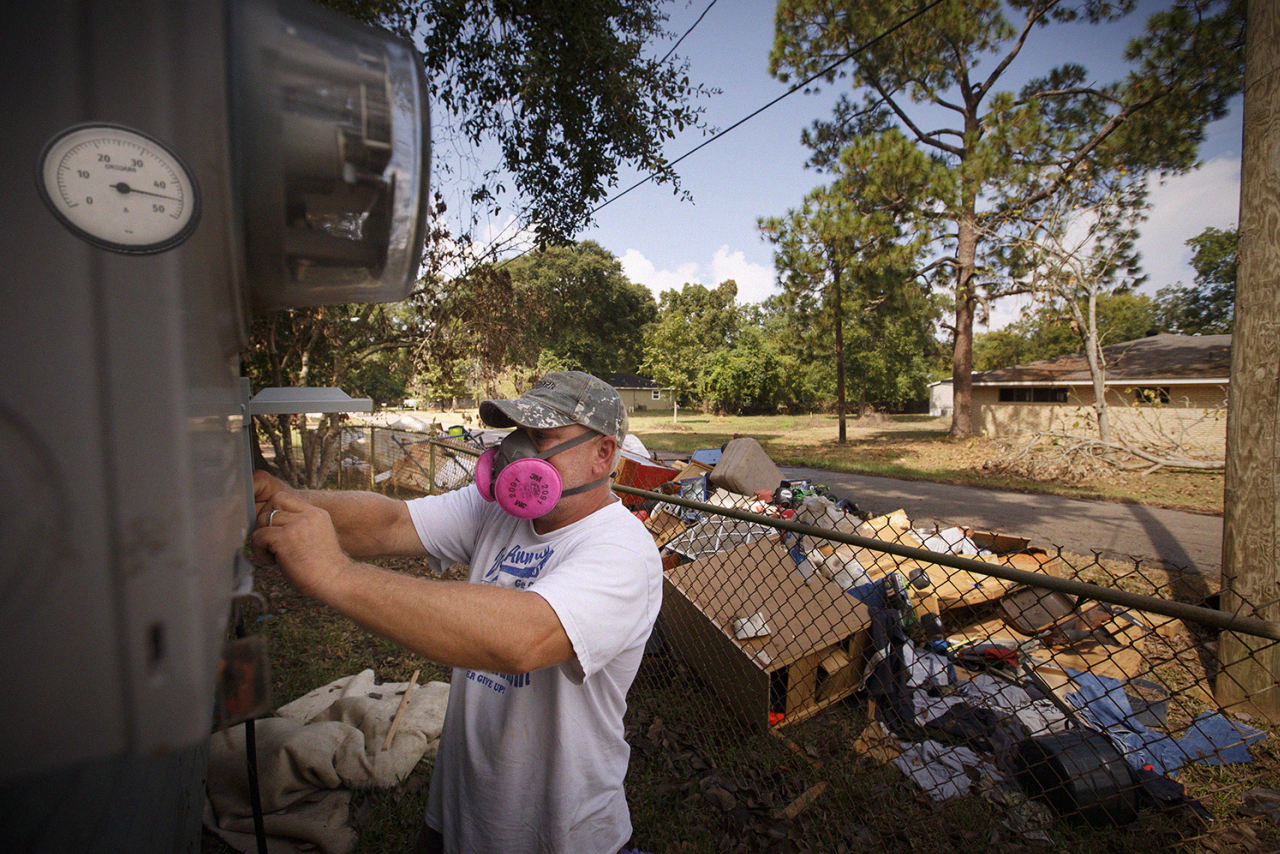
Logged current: {"value": 45, "unit": "A"}
